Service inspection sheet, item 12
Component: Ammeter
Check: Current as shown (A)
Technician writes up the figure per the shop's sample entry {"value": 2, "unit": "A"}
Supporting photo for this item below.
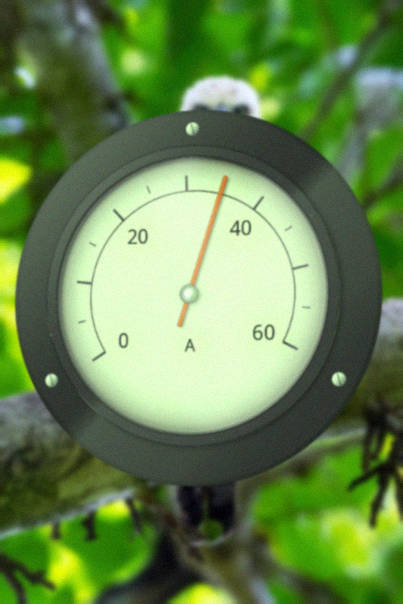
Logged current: {"value": 35, "unit": "A"}
